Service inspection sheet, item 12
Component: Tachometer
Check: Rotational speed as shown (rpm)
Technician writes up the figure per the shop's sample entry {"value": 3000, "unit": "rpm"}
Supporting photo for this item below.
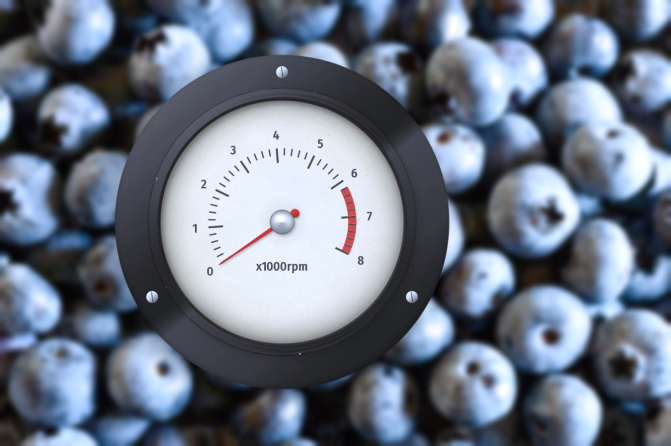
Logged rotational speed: {"value": 0, "unit": "rpm"}
